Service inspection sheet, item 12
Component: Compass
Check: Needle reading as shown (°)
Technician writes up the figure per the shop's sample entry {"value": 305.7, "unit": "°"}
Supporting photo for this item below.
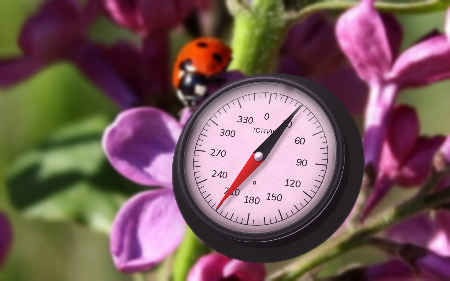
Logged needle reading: {"value": 210, "unit": "°"}
